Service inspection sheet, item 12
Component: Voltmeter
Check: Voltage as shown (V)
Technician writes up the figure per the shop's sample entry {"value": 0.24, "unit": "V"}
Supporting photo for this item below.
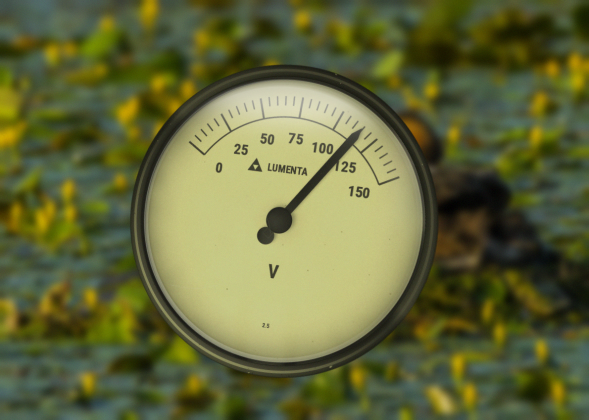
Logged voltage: {"value": 115, "unit": "V"}
